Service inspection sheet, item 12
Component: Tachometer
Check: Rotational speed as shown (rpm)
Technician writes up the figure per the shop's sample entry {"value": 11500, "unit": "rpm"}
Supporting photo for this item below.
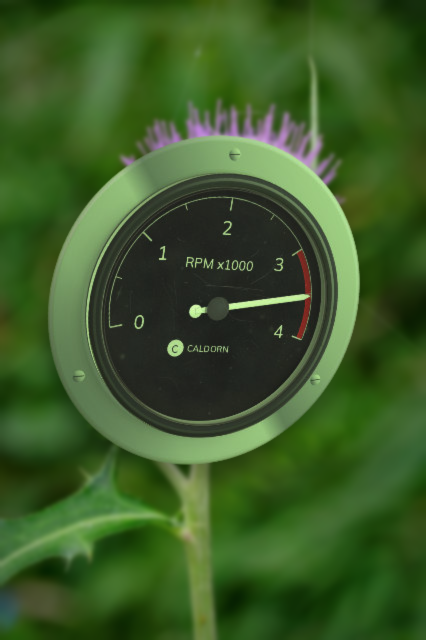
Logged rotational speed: {"value": 3500, "unit": "rpm"}
